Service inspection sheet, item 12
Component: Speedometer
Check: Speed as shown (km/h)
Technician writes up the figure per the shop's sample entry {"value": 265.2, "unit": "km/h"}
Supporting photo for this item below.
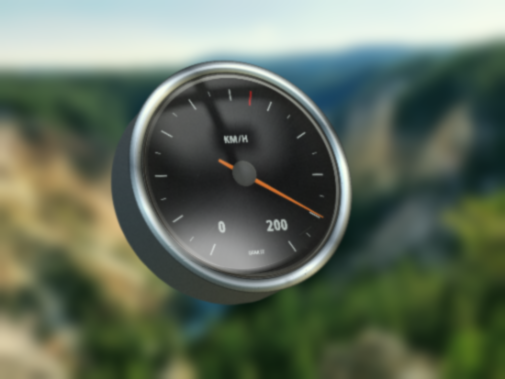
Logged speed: {"value": 180, "unit": "km/h"}
